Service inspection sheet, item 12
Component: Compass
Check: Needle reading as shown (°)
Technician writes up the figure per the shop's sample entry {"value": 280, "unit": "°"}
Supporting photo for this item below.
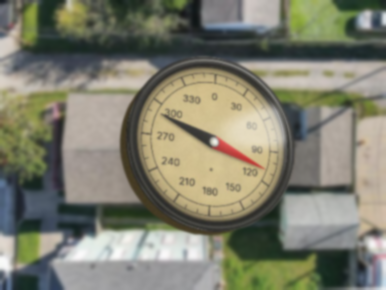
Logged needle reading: {"value": 110, "unit": "°"}
